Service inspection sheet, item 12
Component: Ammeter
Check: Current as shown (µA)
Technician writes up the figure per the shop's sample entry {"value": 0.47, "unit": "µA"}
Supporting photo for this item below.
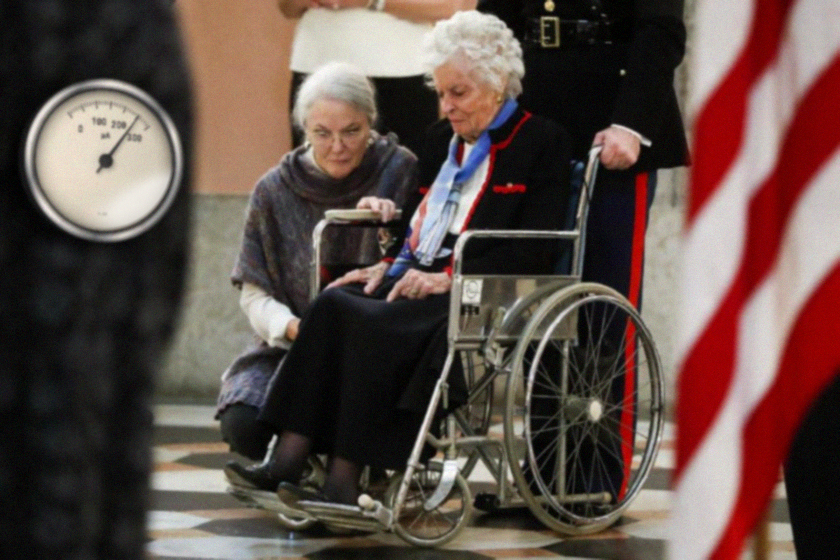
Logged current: {"value": 250, "unit": "µA"}
